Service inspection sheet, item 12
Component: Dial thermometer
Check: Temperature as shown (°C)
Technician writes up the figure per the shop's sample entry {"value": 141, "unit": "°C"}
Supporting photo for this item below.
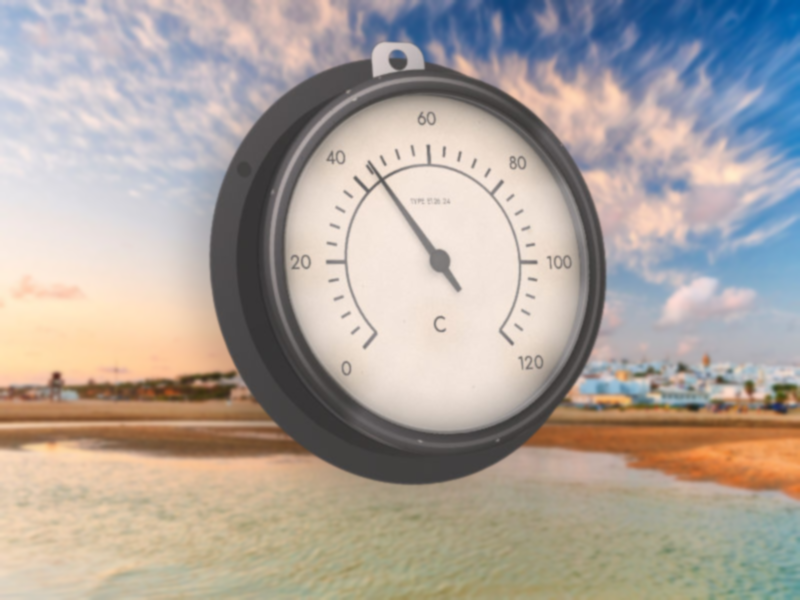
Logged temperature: {"value": 44, "unit": "°C"}
